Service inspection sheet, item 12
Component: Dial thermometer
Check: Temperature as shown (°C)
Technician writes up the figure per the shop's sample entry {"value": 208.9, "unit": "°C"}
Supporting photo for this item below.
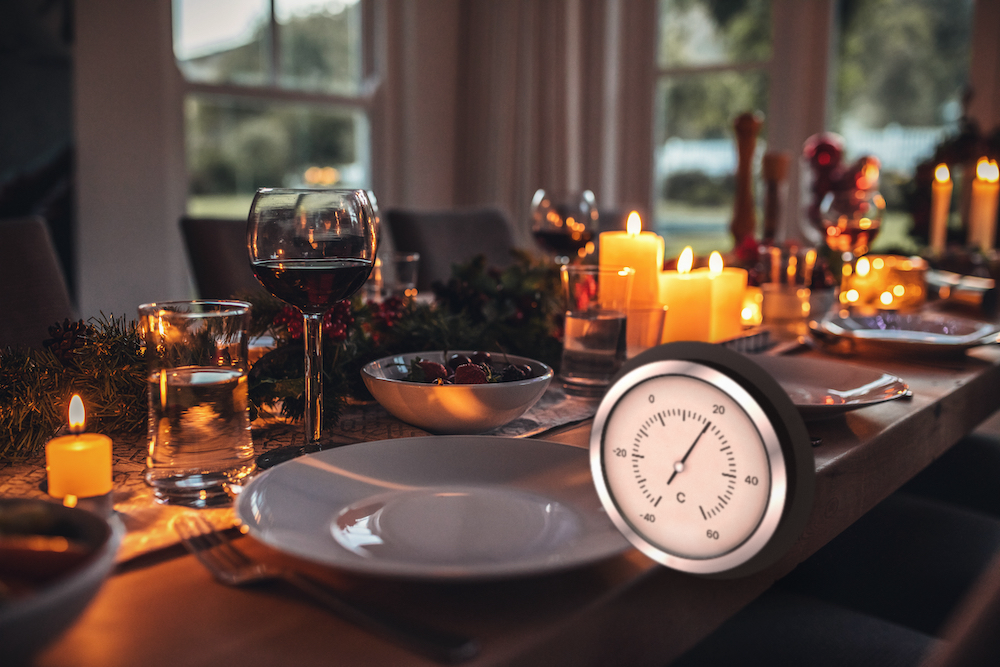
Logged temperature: {"value": 20, "unit": "°C"}
